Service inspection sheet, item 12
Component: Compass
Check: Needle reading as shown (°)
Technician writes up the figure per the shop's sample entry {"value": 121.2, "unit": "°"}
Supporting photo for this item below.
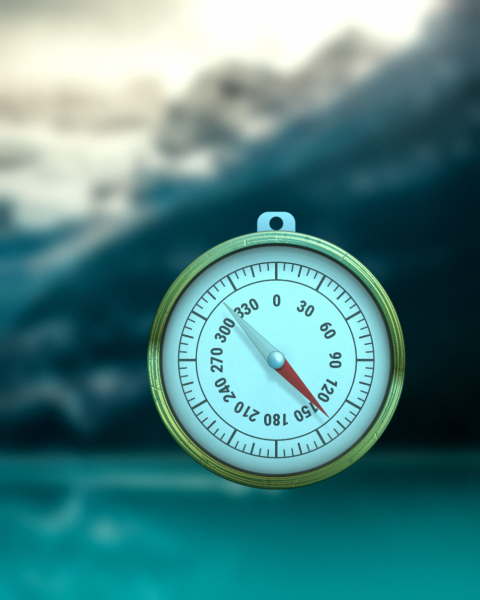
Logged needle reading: {"value": 137.5, "unit": "°"}
